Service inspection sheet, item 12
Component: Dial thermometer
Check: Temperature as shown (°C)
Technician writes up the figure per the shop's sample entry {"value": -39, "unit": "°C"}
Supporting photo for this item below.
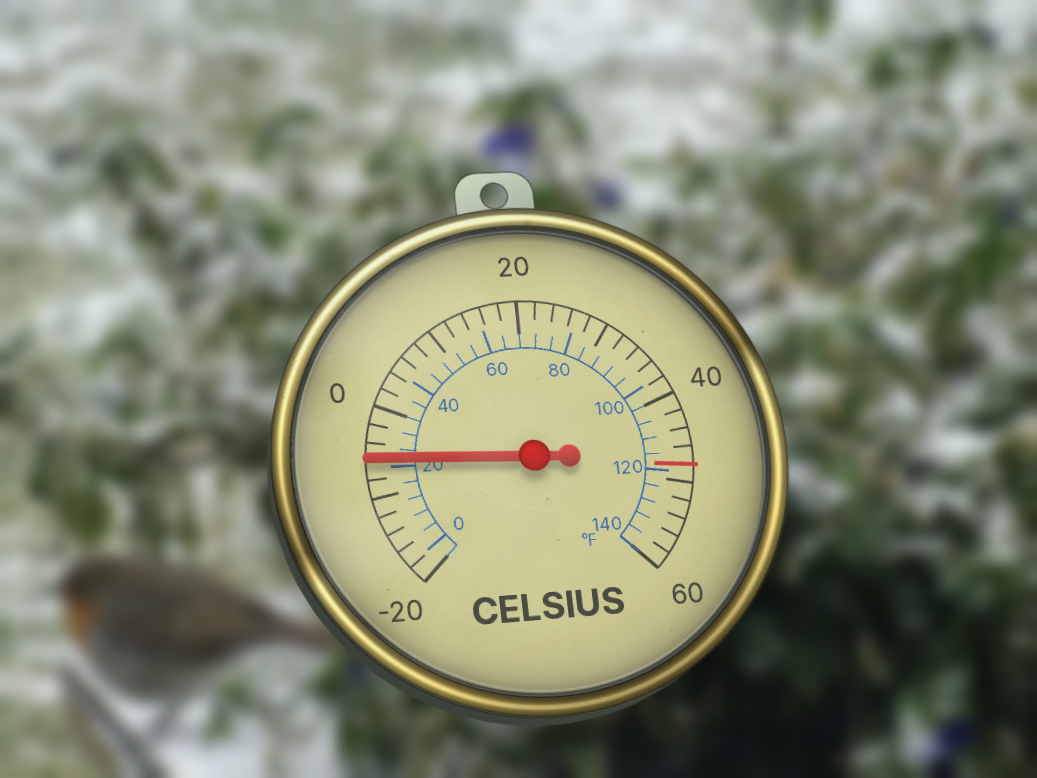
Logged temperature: {"value": -6, "unit": "°C"}
